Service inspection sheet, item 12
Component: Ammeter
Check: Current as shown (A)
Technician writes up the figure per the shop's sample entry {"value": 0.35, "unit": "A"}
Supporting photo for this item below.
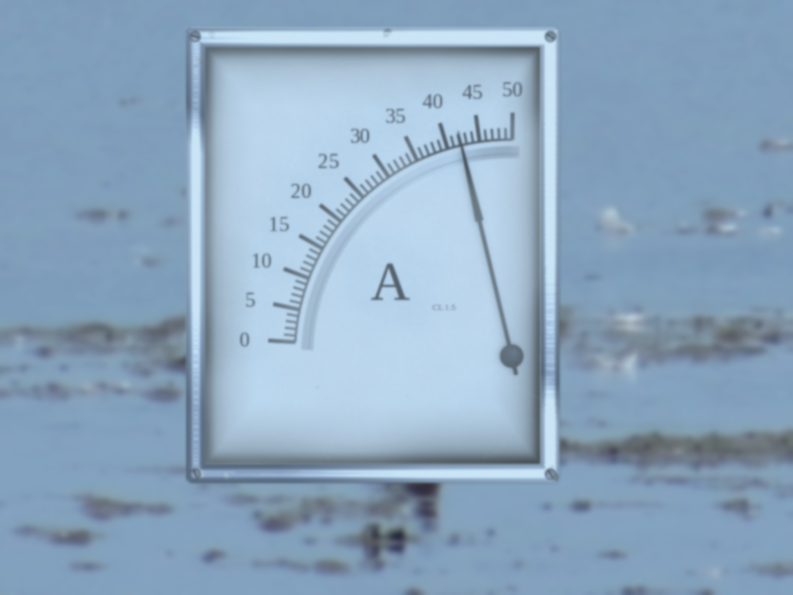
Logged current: {"value": 42, "unit": "A"}
